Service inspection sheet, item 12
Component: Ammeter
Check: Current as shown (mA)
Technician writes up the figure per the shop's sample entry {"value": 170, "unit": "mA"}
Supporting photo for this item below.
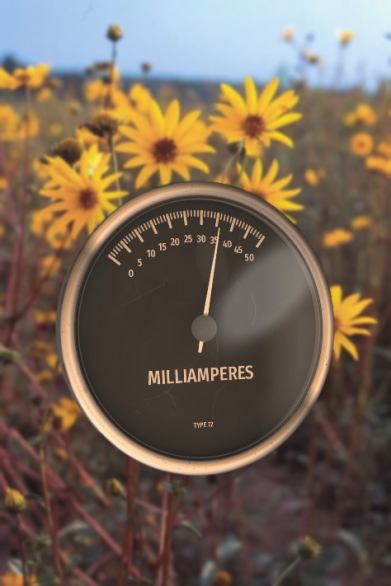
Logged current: {"value": 35, "unit": "mA"}
